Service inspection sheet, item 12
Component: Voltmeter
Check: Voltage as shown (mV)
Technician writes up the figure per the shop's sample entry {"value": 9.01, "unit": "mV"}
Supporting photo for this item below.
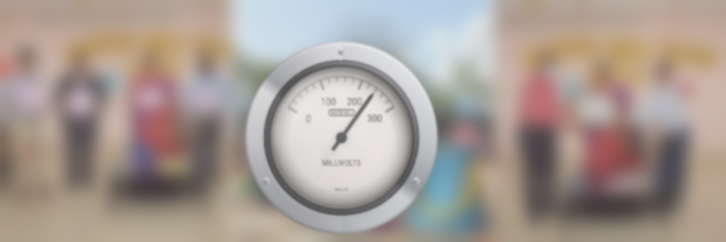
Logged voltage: {"value": 240, "unit": "mV"}
